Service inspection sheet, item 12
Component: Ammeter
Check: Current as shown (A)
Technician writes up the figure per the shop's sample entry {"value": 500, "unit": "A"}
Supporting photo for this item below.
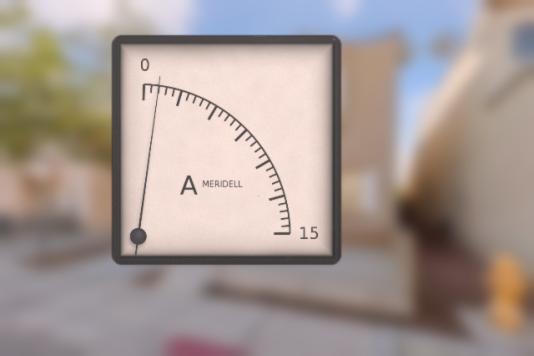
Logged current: {"value": 1, "unit": "A"}
